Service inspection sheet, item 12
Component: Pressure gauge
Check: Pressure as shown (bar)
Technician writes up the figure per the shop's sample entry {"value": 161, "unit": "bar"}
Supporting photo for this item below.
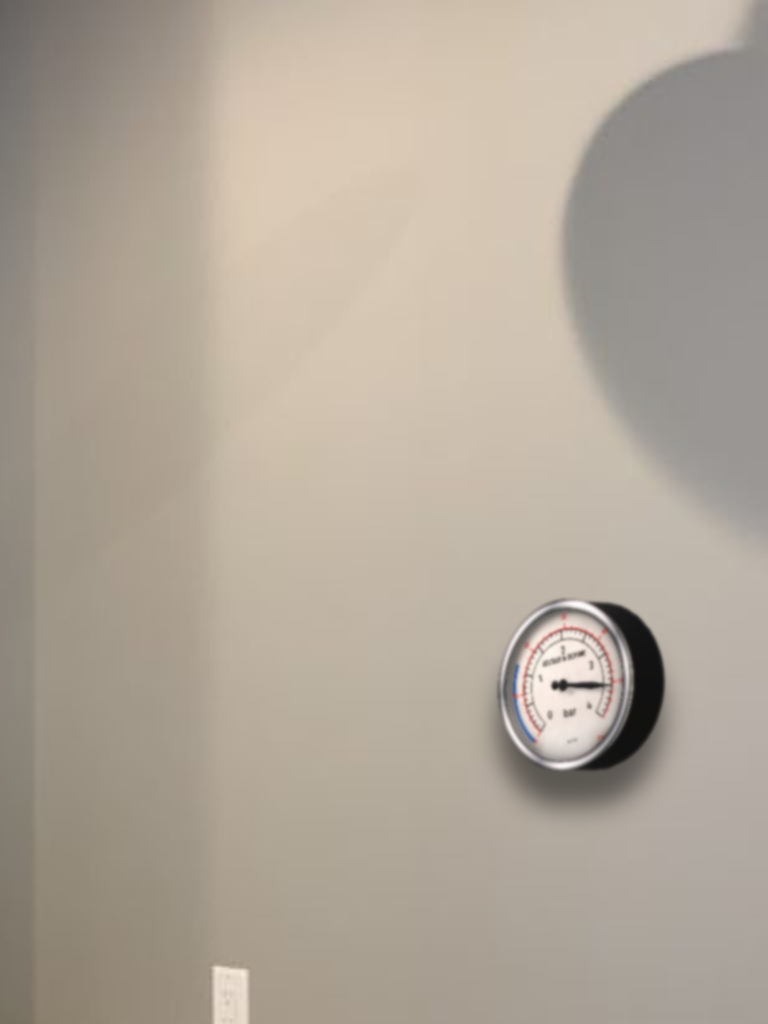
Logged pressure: {"value": 3.5, "unit": "bar"}
